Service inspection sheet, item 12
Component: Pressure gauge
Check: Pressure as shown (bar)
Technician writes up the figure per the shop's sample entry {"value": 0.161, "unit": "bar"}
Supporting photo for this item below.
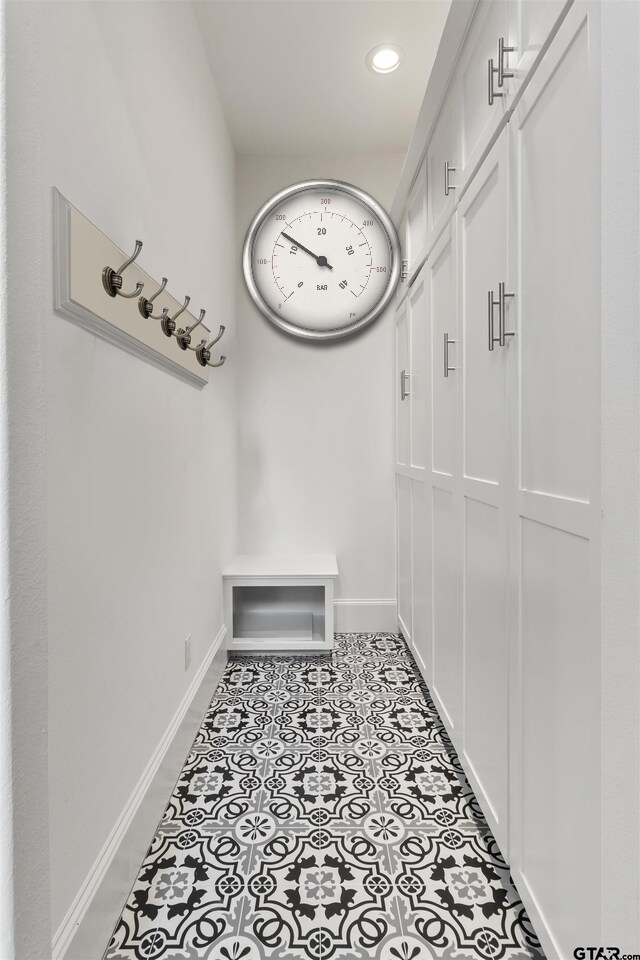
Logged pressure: {"value": 12, "unit": "bar"}
